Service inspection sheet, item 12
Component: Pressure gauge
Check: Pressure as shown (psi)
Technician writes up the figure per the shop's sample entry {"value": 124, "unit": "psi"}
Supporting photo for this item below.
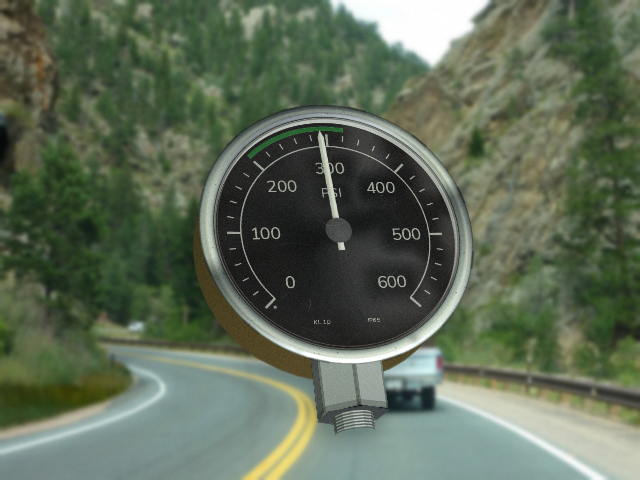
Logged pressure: {"value": 290, "unit": "psi"}
